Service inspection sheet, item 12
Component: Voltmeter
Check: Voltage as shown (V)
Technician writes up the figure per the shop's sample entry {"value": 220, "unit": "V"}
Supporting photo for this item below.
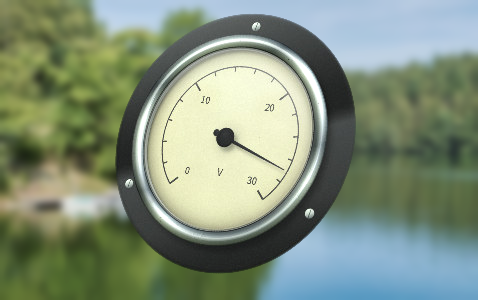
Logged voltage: {"value": 27, "unit": "V"}
